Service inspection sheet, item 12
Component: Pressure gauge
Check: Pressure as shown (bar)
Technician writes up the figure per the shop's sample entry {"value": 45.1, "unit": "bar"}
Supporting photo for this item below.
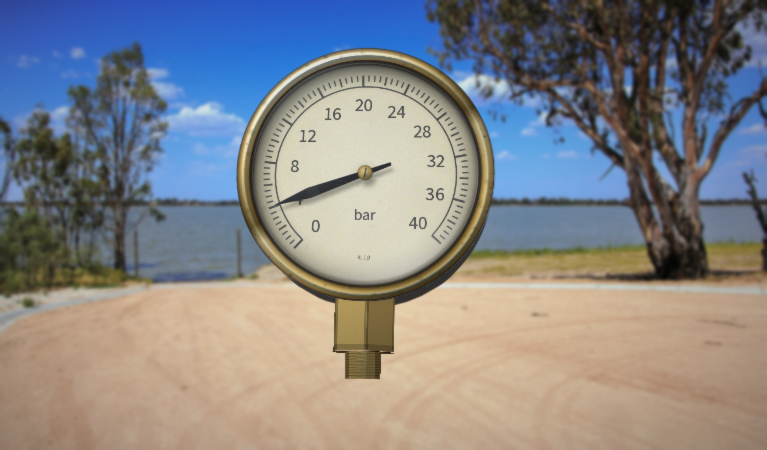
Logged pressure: {"value": 4, "unit": "bar"}
